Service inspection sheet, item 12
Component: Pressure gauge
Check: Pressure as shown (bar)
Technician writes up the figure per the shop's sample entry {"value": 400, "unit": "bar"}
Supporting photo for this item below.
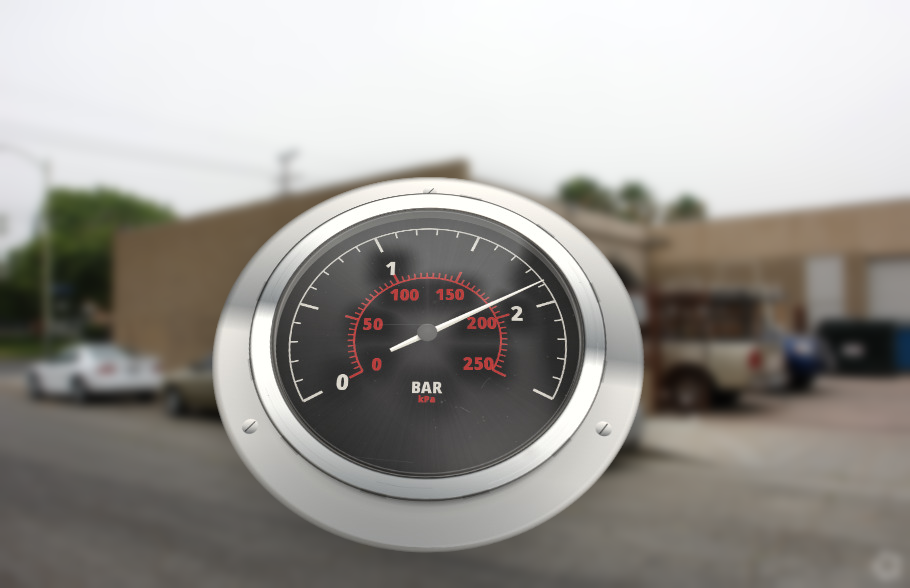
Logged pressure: {"value": 1.9, "unit": "bar"}
